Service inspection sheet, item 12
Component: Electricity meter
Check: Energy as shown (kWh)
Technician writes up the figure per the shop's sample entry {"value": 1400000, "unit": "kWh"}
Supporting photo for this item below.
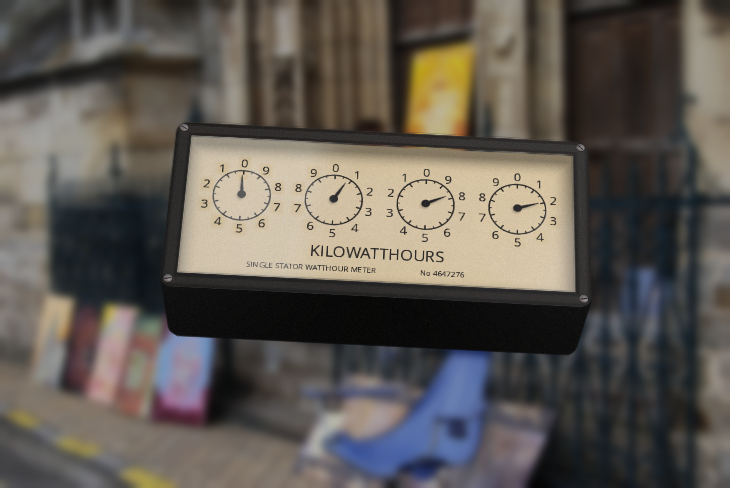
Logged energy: {"value": 82, "unit": "kWh"}
